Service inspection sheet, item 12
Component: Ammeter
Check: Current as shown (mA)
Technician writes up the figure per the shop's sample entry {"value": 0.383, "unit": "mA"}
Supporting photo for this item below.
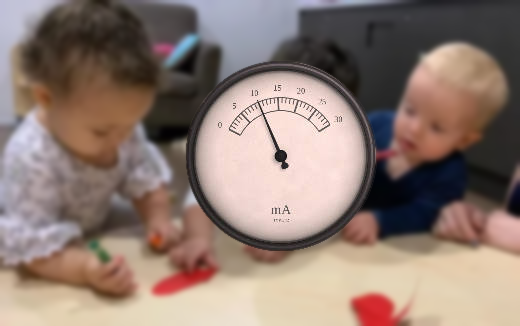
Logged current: {"value": 10, "unit": "mA"}
